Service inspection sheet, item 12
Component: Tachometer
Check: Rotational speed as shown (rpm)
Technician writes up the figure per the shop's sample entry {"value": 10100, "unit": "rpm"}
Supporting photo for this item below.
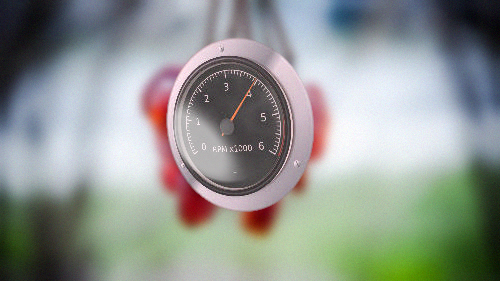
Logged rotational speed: {"value": 4000, "unit": "rpm"}
